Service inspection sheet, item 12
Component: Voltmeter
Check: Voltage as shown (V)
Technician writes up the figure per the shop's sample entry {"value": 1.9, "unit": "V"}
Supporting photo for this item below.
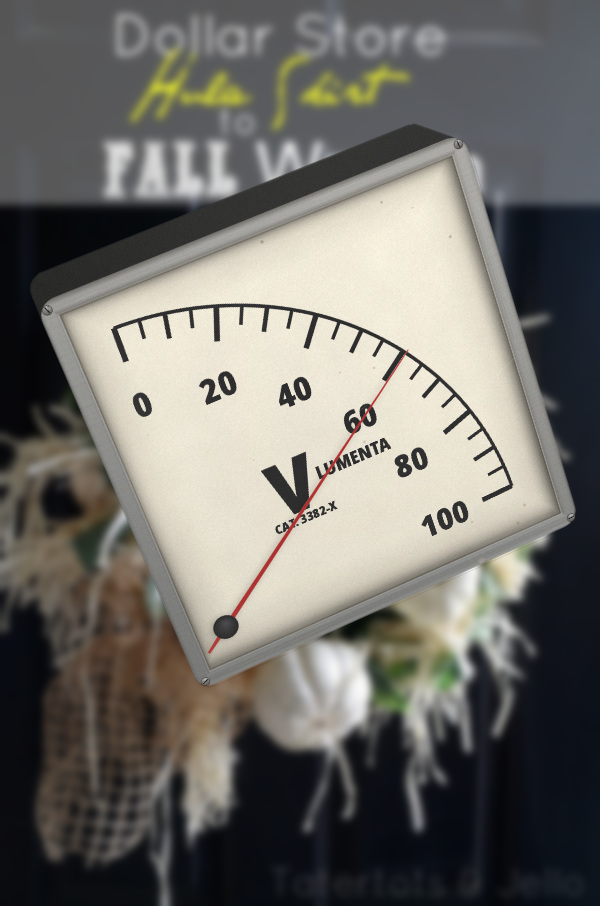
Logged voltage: {"value": 60, "unit": "V"}
